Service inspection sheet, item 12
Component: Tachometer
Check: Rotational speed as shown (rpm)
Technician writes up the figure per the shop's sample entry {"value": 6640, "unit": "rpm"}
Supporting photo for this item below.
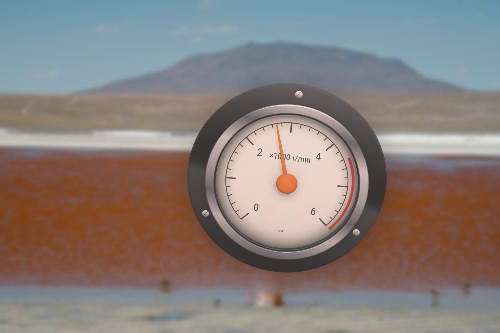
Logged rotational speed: {"value": 2700, "unit": "rpm"}
